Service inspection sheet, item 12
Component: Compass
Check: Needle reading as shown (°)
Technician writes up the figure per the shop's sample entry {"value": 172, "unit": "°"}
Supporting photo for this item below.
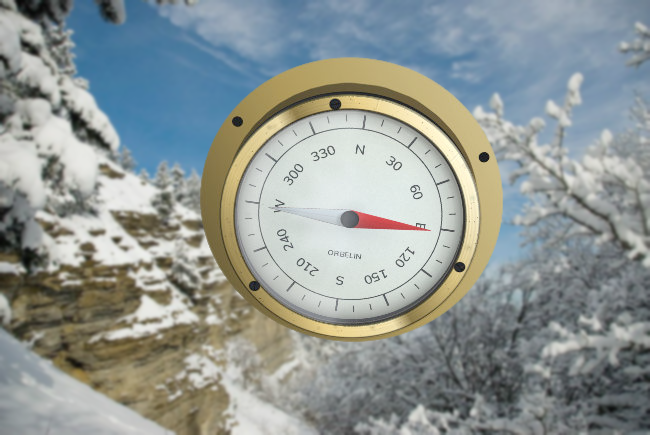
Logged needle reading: {"value": 90, "unit": "°"}
